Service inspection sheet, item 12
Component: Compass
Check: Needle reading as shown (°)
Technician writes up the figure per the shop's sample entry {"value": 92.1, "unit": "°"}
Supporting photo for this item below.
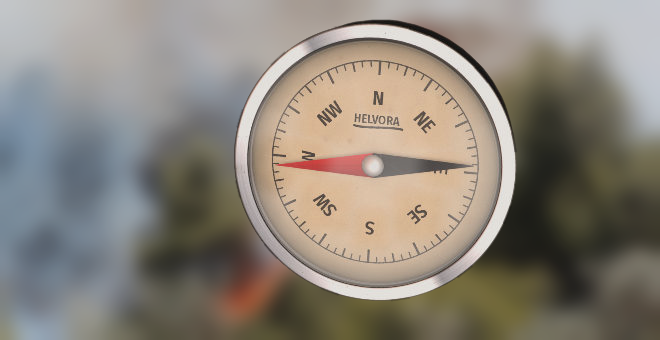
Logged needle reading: {"value": 265, "unit": "°"}
